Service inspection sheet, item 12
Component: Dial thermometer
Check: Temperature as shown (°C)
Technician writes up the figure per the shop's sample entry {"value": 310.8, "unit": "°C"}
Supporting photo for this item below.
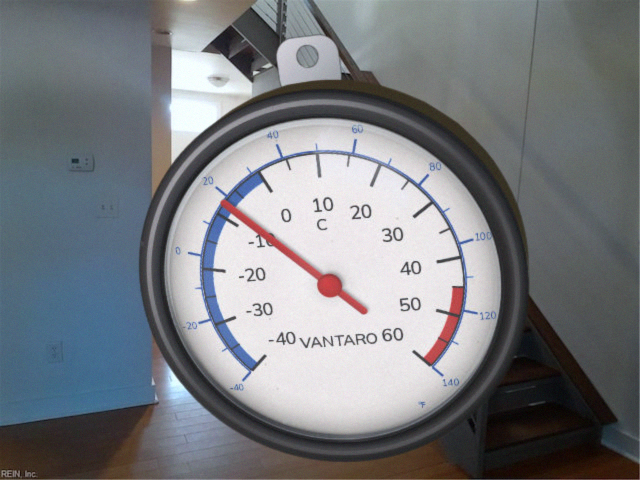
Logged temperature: {"value": -7.5, "unit": "°C"}
